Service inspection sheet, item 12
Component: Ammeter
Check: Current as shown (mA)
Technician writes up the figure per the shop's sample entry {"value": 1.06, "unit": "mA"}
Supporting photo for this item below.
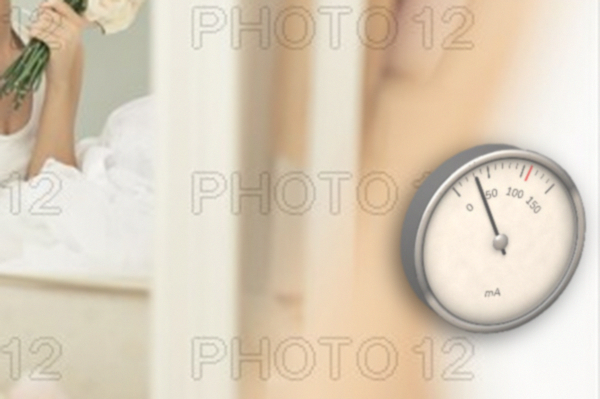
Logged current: {"value": 30, "unit": "mA"}
